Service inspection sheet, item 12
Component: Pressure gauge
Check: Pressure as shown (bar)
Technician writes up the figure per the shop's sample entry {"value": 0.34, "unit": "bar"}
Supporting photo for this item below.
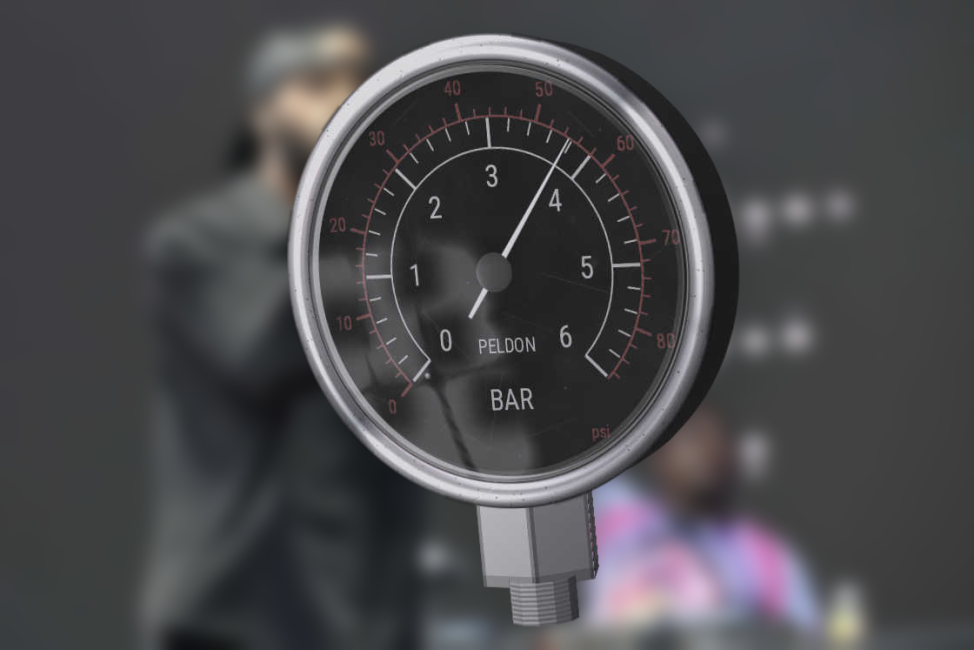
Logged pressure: {"value": 3.8, "unit": "bar"}
